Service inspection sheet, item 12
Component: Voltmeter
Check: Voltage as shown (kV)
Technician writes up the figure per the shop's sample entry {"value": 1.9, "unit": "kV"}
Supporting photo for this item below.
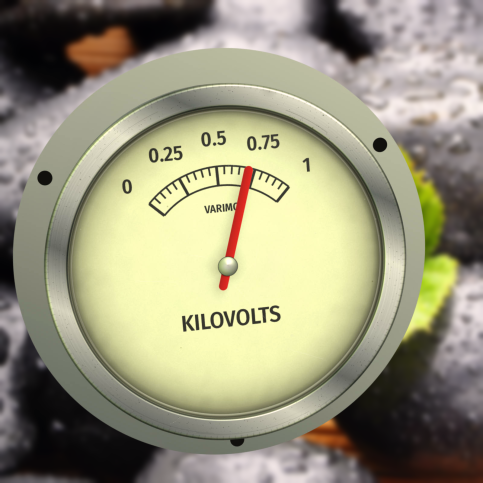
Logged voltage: {"value": 0.7, "unit": "kV"}
